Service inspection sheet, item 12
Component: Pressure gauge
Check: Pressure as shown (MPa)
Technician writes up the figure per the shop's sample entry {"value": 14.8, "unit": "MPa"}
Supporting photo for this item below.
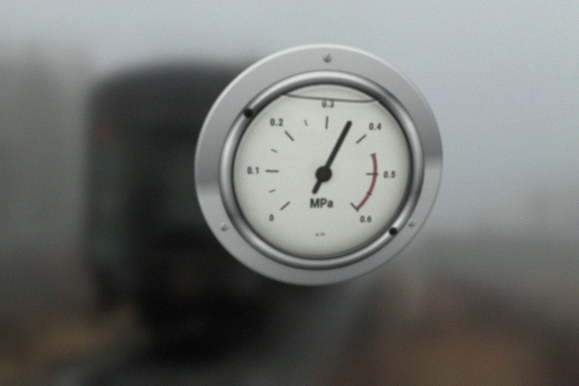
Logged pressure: {"value": 0.35, "unit": "MPa"}
